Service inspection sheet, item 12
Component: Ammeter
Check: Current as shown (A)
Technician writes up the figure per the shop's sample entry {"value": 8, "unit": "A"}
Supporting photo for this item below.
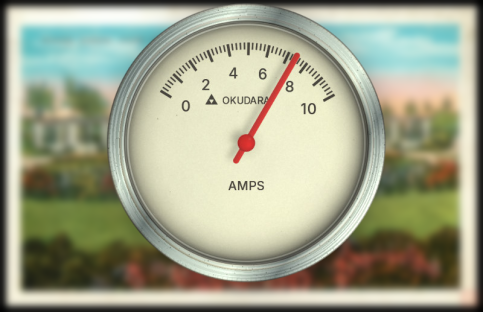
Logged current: {"value": 7.4, "unit": "A"}
